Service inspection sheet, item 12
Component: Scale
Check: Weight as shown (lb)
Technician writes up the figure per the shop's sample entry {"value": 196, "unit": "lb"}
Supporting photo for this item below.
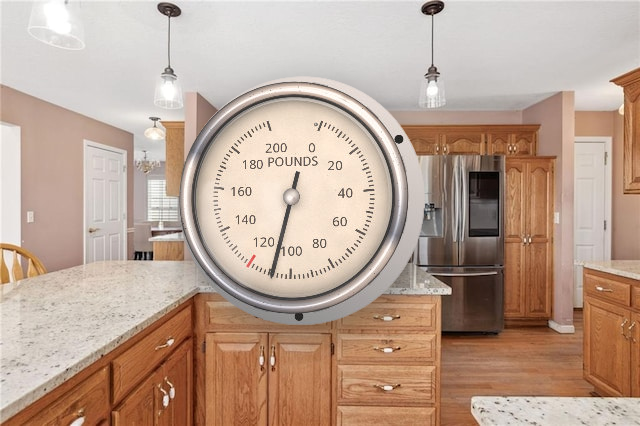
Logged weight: {"value": 108, "unit": "lb"}
